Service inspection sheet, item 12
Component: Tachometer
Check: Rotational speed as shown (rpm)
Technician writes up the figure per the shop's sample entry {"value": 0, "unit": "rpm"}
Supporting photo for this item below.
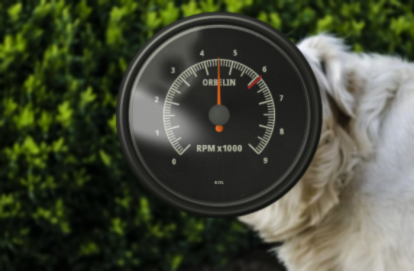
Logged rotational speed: {"value": 4500, "unit": "rpm"}
